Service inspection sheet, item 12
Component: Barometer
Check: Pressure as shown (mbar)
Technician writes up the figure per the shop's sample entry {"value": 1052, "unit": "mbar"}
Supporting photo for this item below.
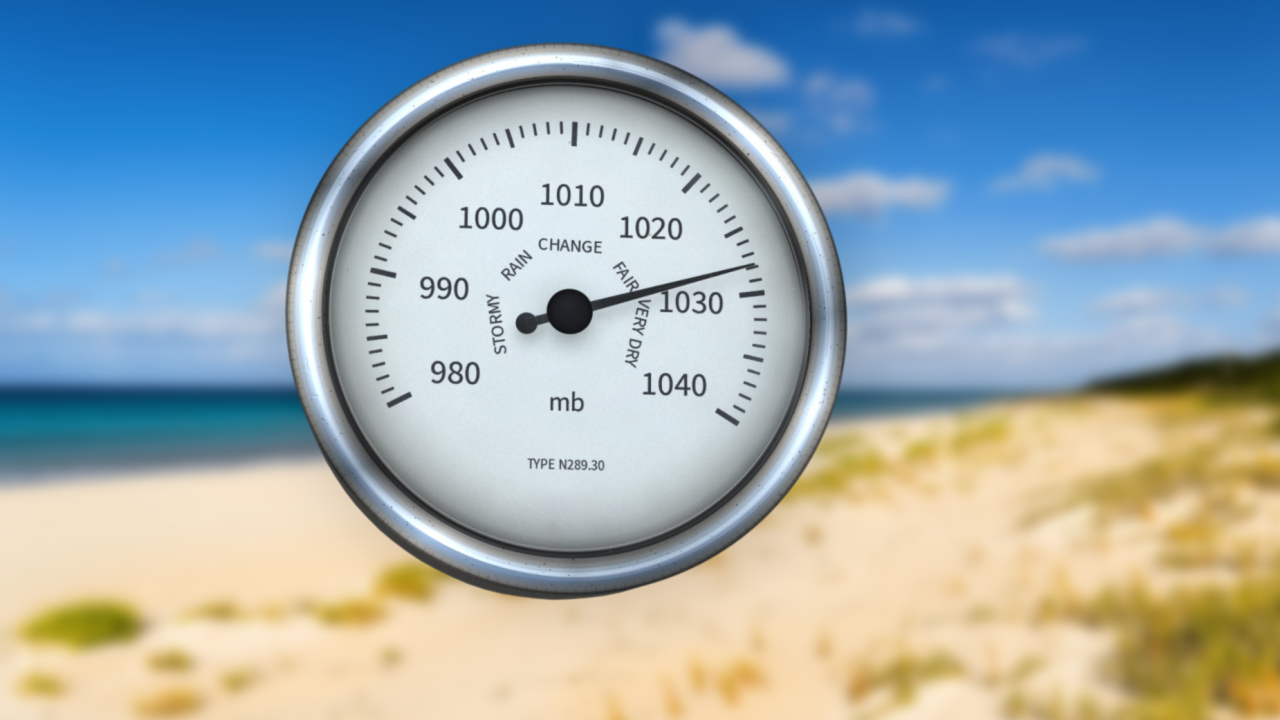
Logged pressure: {"value": 1028, "unit": "mbar"}
